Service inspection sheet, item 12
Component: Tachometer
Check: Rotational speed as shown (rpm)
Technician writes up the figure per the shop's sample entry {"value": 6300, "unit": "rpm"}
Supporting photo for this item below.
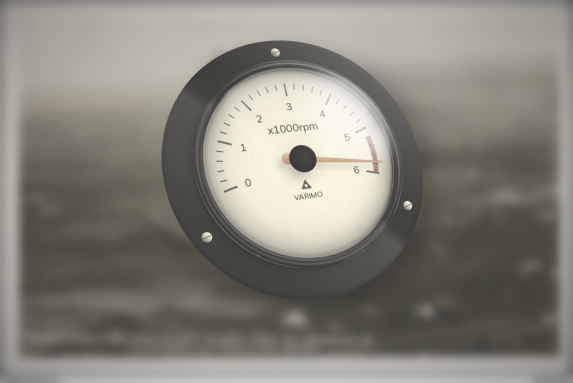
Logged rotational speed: {"value": 5800, "unit": "rpm"}
